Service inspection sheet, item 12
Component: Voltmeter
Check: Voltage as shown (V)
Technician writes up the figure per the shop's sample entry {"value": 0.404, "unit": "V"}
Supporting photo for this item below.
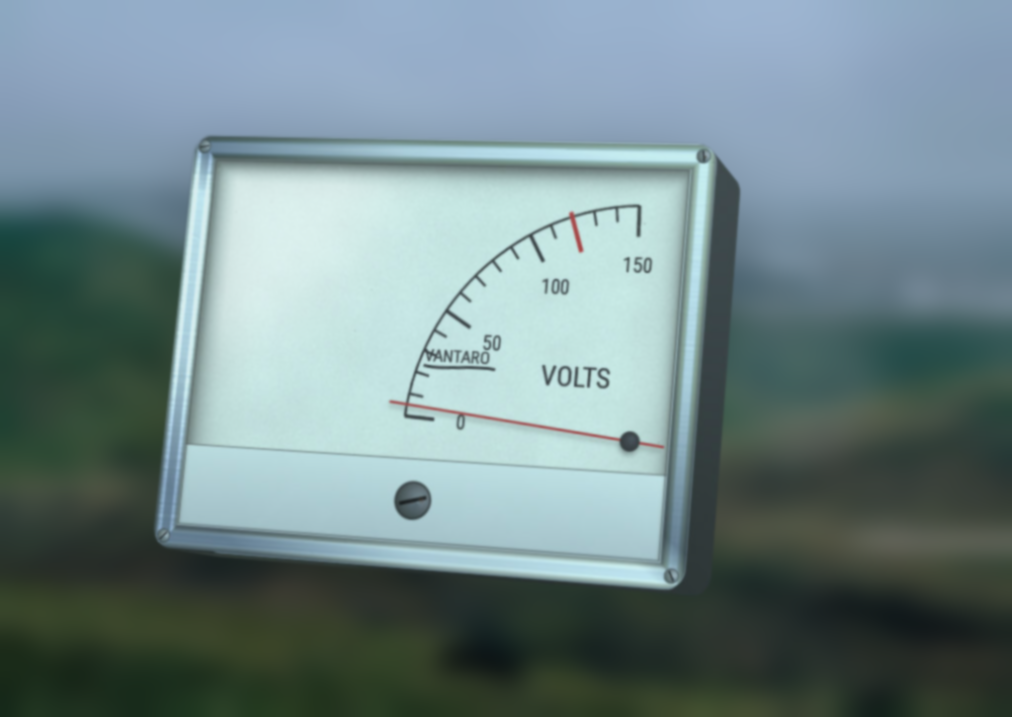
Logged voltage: {"value": 5, "unit": "V"}
